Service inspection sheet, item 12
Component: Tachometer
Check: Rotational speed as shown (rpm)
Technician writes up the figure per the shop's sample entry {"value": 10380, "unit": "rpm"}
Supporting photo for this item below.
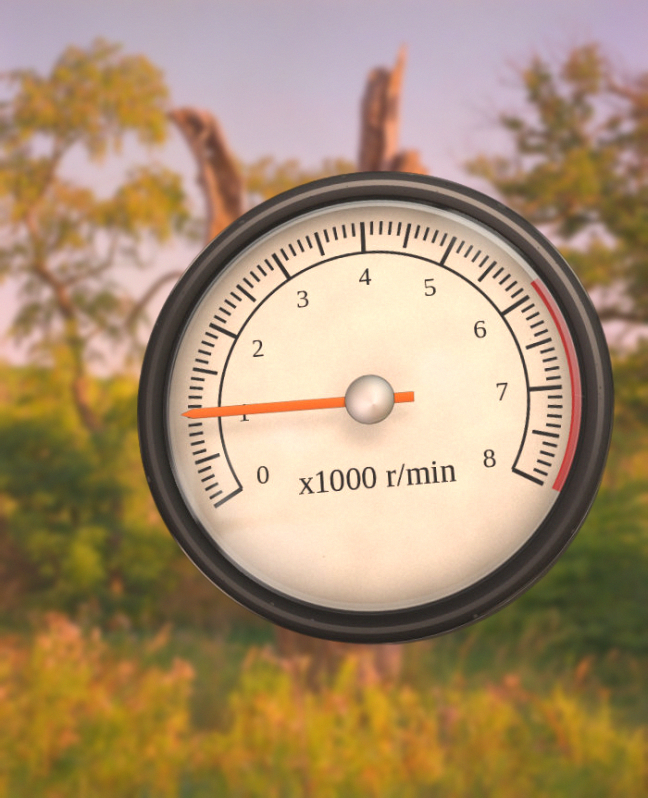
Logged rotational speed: {"value": 1000, "unit": "rpm"}
